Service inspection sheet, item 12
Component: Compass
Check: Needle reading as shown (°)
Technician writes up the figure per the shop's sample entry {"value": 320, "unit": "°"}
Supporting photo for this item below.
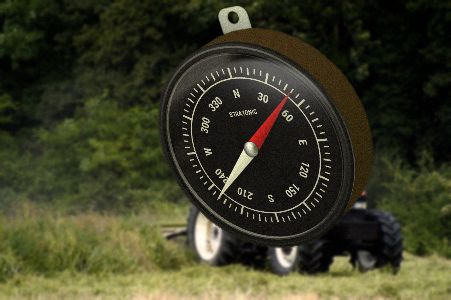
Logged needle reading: {"value": 50, "unit": "°"}
